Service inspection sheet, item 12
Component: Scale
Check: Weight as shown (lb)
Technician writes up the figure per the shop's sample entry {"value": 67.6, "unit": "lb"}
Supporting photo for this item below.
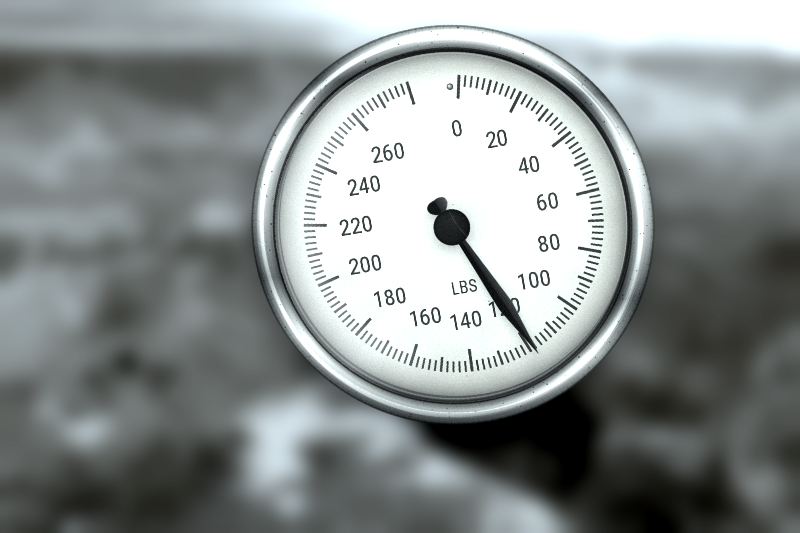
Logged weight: {"value": 118, "unit": "lb"}
